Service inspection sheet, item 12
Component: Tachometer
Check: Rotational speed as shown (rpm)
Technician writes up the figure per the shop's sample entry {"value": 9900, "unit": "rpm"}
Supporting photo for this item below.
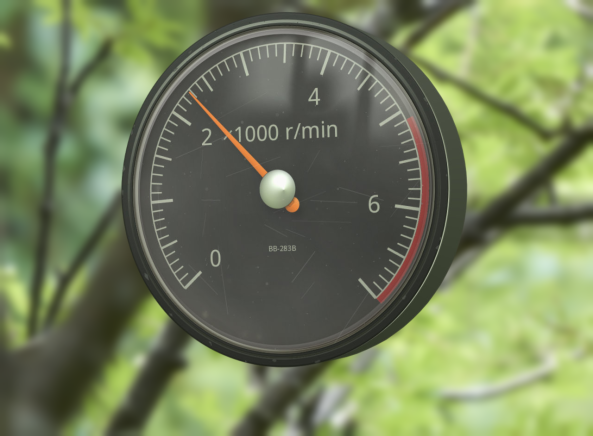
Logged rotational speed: {"value": 2300, "unit": "rpm"}
